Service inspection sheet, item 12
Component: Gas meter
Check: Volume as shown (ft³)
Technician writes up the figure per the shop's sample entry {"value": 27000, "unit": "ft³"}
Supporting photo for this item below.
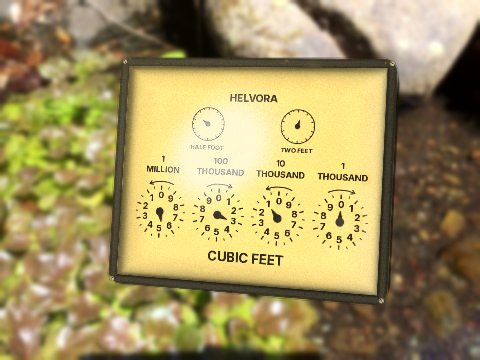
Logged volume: {"value": 531000, "unit": "ft³"}
